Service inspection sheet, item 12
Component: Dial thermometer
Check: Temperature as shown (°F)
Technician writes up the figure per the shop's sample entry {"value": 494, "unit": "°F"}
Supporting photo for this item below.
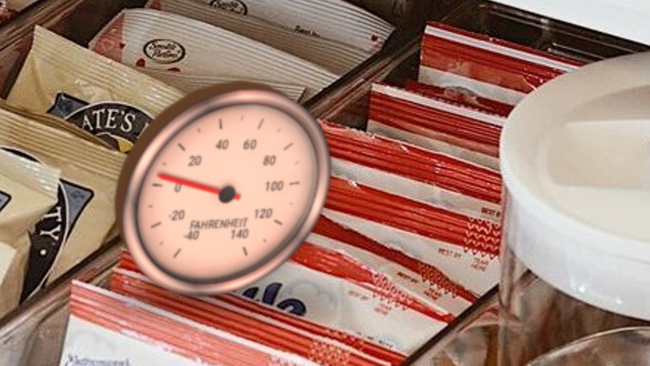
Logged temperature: {"value": 5, "unit": "°F"}
